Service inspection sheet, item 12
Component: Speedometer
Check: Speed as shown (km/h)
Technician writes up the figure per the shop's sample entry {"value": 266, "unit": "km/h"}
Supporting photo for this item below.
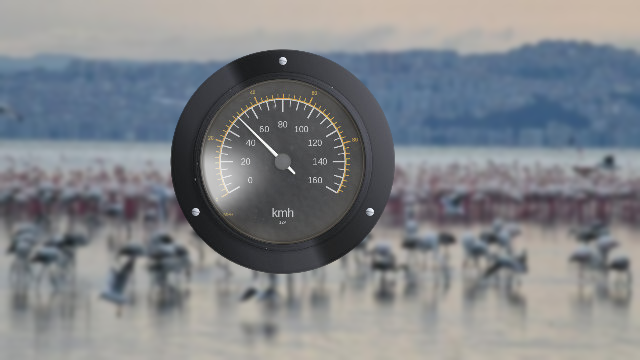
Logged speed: {"value": 50, "unit": "km/h"}
